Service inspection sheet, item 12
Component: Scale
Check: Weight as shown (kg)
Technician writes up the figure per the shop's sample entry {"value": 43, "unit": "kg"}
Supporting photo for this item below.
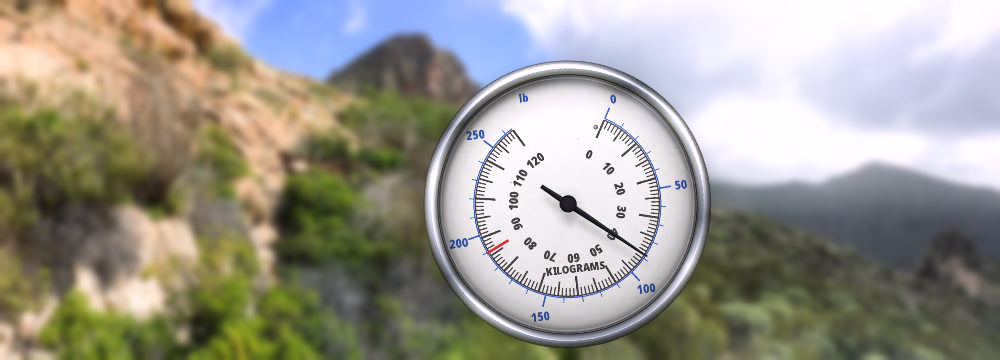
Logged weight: {"value": 40, "unit": "kg"}
